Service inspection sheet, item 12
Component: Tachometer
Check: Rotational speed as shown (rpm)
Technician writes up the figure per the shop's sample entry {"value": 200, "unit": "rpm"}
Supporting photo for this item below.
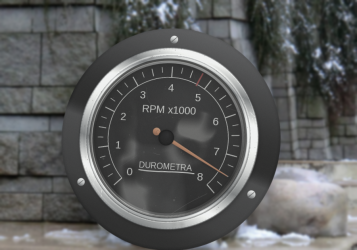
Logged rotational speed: {"value": 7500, "unit": "rpm"}
